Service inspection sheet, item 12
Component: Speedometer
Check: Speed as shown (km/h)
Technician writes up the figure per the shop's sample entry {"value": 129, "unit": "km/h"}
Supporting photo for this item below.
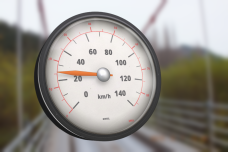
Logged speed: {"value": 25, "unit": "km/h"}
